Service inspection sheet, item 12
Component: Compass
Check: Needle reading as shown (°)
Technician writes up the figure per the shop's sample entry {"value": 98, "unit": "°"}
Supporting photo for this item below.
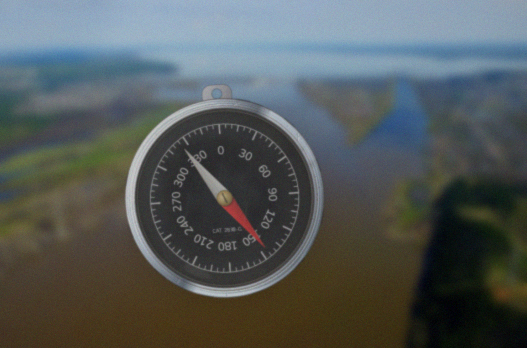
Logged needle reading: {"value": 145, "unit": "°"}
